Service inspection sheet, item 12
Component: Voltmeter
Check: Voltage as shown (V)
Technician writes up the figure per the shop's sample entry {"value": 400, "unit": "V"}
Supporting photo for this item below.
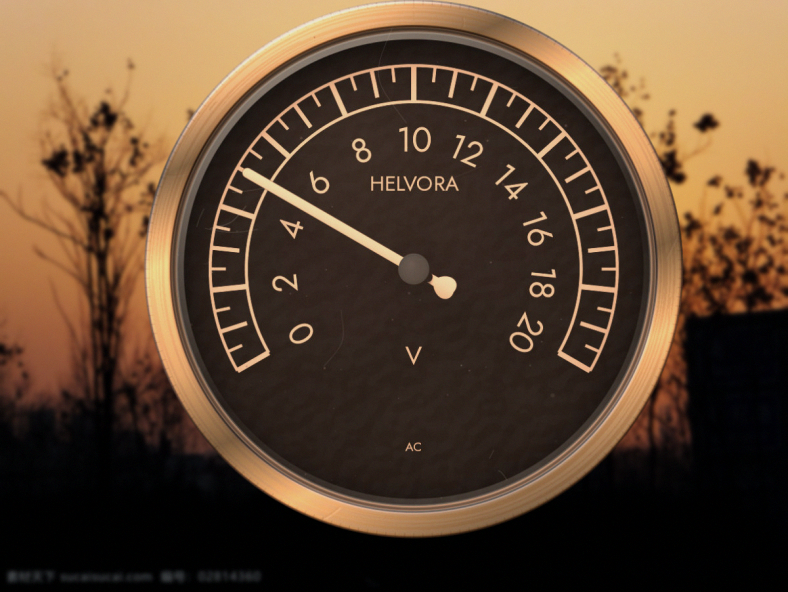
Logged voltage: {"value": 5, "unit": "V"}
